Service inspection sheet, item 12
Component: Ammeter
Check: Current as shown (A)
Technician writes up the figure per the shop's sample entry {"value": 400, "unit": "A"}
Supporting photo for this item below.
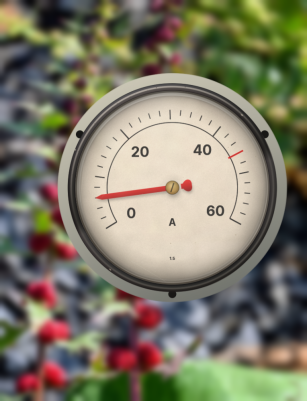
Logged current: {"value": 6, "unit": "A"}
